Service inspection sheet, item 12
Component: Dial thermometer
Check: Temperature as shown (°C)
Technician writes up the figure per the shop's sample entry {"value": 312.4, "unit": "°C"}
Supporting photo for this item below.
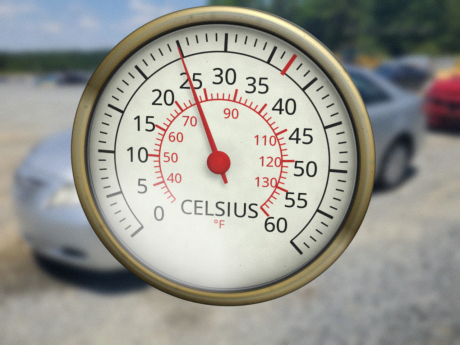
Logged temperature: {"value": 25, "unit": "°C"}
